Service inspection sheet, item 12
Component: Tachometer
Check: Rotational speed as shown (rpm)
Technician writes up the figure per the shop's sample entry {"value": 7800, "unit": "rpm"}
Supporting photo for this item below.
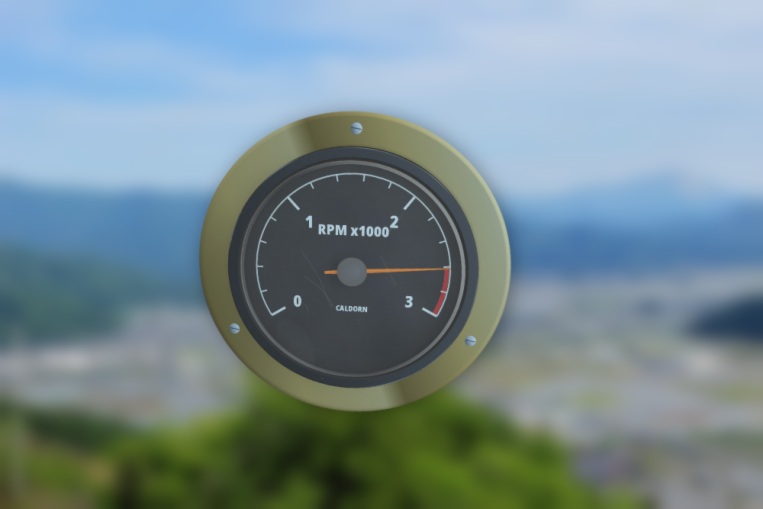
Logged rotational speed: {"value": 2600, "unit": "rpm"}
